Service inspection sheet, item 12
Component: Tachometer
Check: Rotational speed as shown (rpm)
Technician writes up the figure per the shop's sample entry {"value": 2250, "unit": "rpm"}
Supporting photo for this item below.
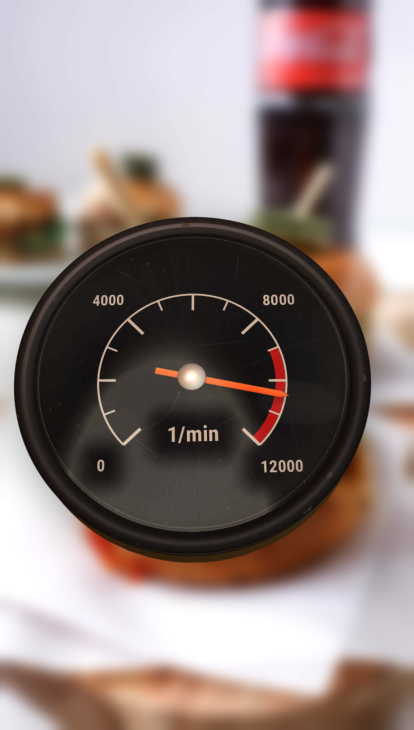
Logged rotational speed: {"value": 10500, "unit": "rpm"}
